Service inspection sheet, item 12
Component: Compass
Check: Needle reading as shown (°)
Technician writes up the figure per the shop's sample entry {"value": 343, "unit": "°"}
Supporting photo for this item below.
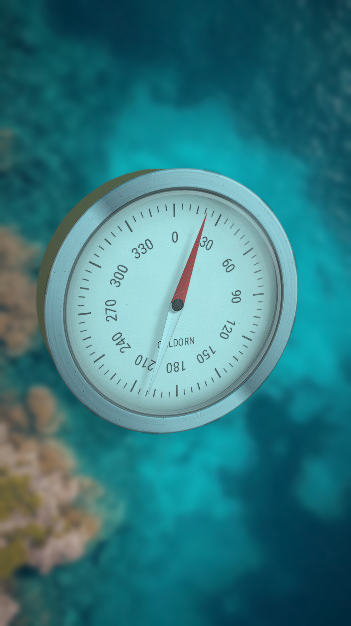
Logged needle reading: {"value": 20, "unit": "°"}
